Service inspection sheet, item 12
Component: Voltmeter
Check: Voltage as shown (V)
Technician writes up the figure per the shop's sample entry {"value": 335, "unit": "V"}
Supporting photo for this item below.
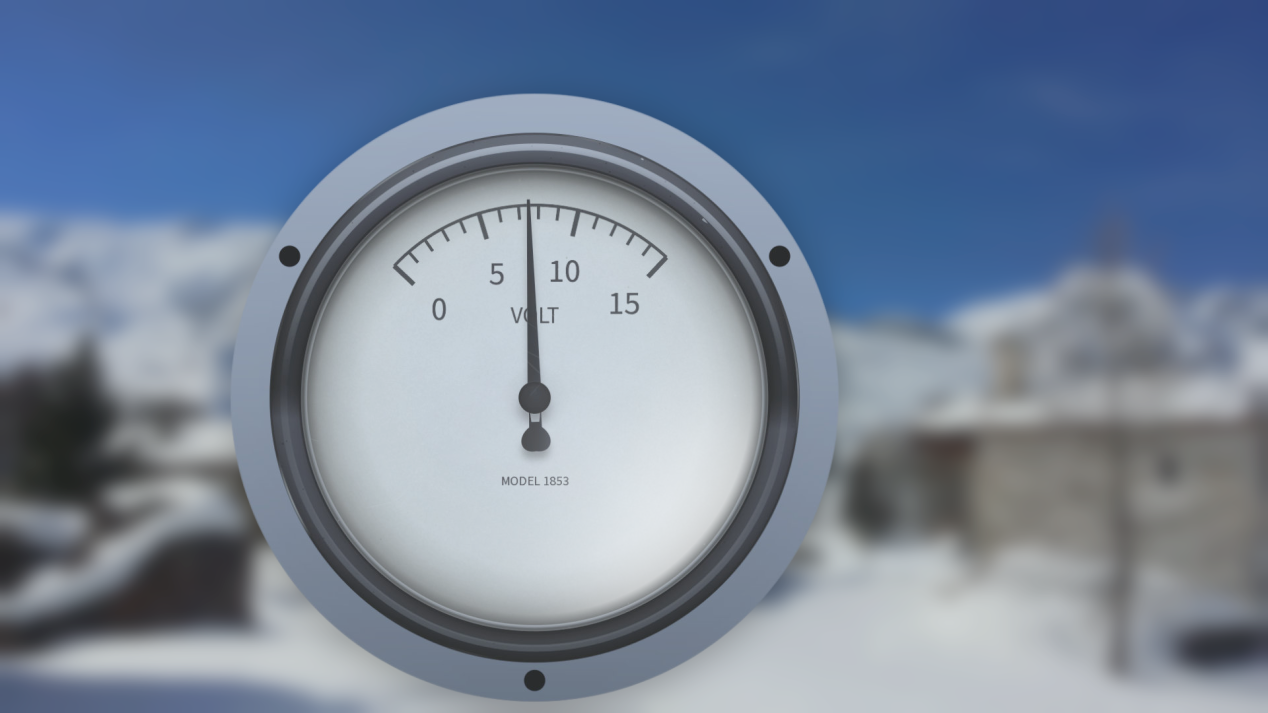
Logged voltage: {"value": 7.5, "unit": "V"}
